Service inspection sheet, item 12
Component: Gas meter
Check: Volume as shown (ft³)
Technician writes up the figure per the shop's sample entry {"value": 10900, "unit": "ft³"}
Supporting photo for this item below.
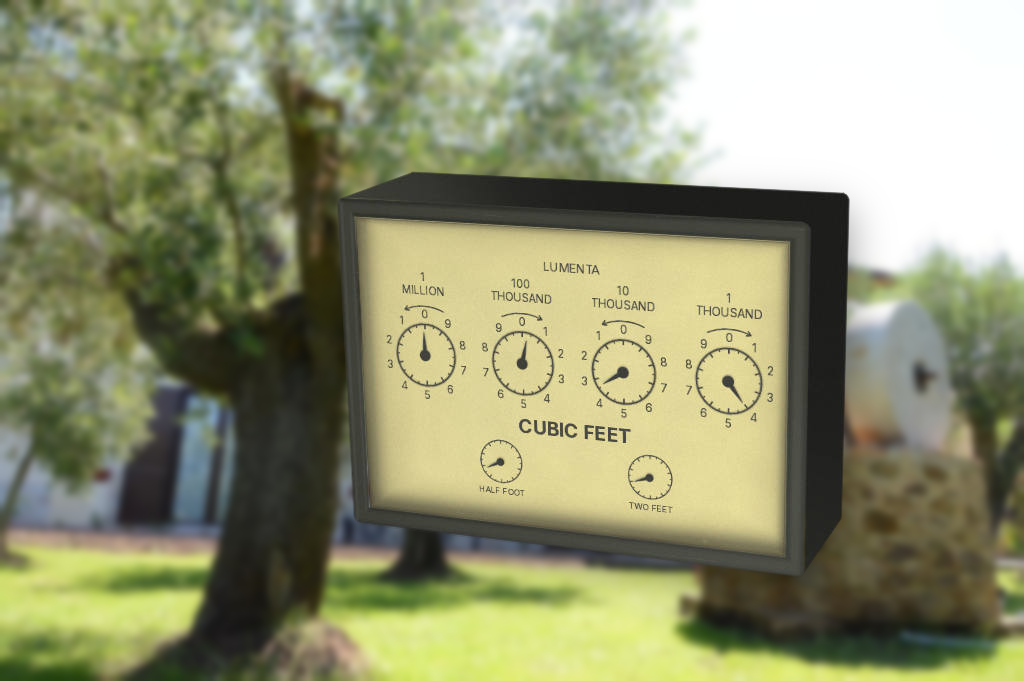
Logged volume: {"value": 3400, "unit": "ft³"}
